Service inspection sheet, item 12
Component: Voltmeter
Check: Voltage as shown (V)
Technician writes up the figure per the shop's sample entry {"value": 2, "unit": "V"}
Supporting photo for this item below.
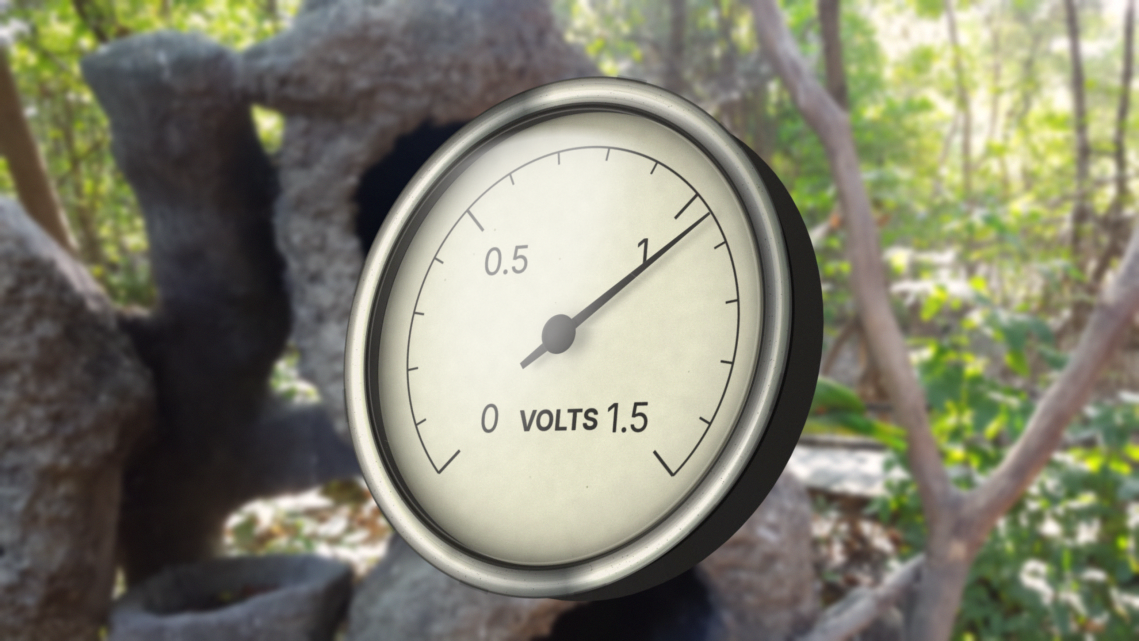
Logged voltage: {"value": 1.05, "unit": "V"}
